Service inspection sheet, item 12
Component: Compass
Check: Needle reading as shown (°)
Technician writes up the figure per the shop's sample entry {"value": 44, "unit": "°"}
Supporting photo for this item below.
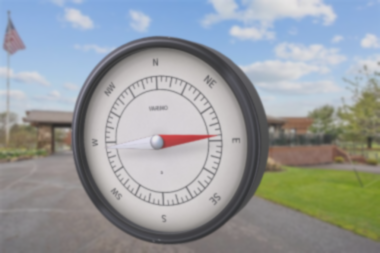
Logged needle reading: {"value": 85, "unit": "°"}
